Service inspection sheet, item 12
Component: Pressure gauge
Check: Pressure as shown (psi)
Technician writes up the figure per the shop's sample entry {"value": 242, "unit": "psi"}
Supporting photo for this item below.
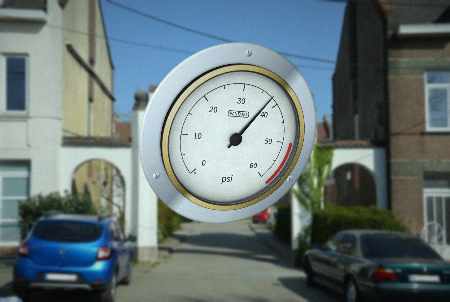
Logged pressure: {"value": 37.5, "unit": "psi"}
